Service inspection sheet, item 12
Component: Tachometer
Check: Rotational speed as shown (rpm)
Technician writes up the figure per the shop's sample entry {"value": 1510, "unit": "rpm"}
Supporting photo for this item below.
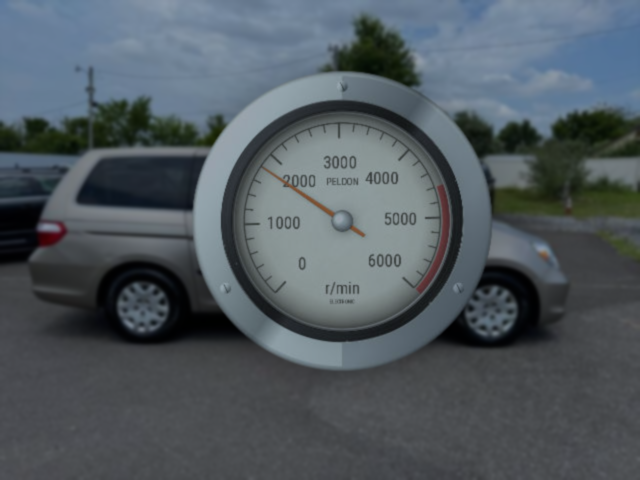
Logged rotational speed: {"value": 1800, "unit": "rpm"}
